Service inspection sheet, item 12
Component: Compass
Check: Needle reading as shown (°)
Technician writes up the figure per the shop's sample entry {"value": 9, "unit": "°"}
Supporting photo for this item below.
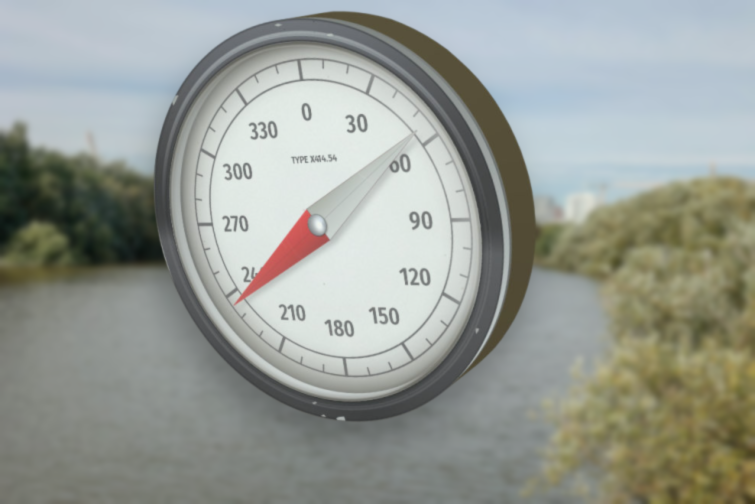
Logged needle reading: {"value": 235, "unit": "°"}
